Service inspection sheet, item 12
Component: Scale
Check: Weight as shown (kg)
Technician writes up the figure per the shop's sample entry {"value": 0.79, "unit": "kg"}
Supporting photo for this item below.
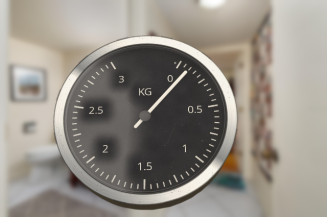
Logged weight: {"value": 0.1, "unit": "kg"}
